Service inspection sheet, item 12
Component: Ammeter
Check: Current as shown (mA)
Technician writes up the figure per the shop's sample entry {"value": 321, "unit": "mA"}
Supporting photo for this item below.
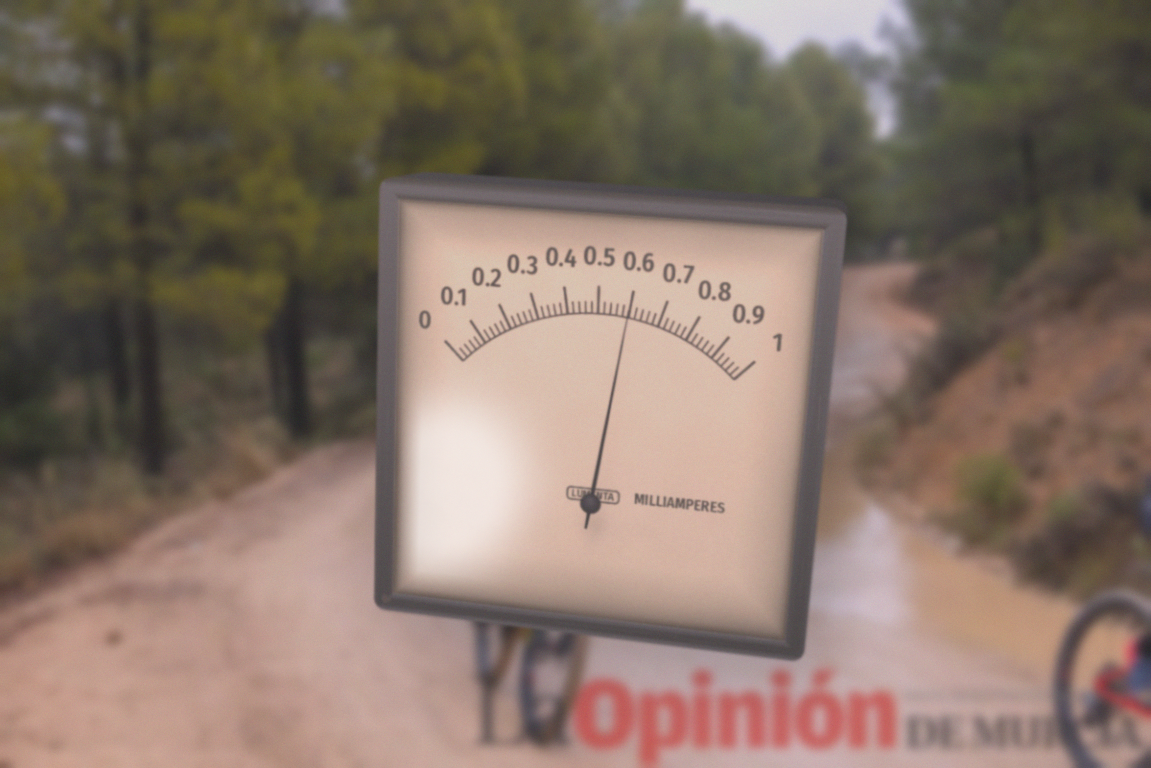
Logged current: {"value": 0.6, "unit": "mA"}
